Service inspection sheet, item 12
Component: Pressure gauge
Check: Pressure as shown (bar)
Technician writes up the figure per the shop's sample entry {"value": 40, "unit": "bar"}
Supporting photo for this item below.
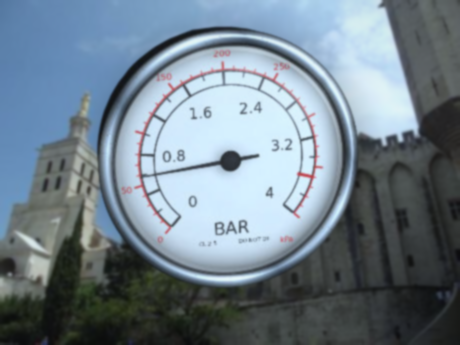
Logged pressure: {"value": 0.6, "unit": "bar"}
